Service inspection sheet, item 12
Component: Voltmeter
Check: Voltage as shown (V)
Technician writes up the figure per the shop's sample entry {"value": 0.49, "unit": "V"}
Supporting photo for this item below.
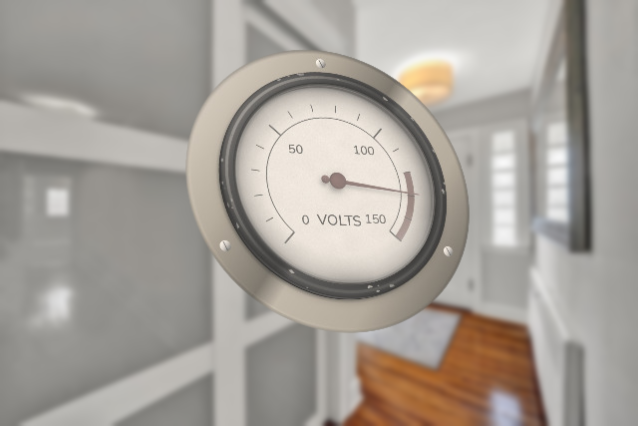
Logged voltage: {"value": 130, "unit": "V"}
